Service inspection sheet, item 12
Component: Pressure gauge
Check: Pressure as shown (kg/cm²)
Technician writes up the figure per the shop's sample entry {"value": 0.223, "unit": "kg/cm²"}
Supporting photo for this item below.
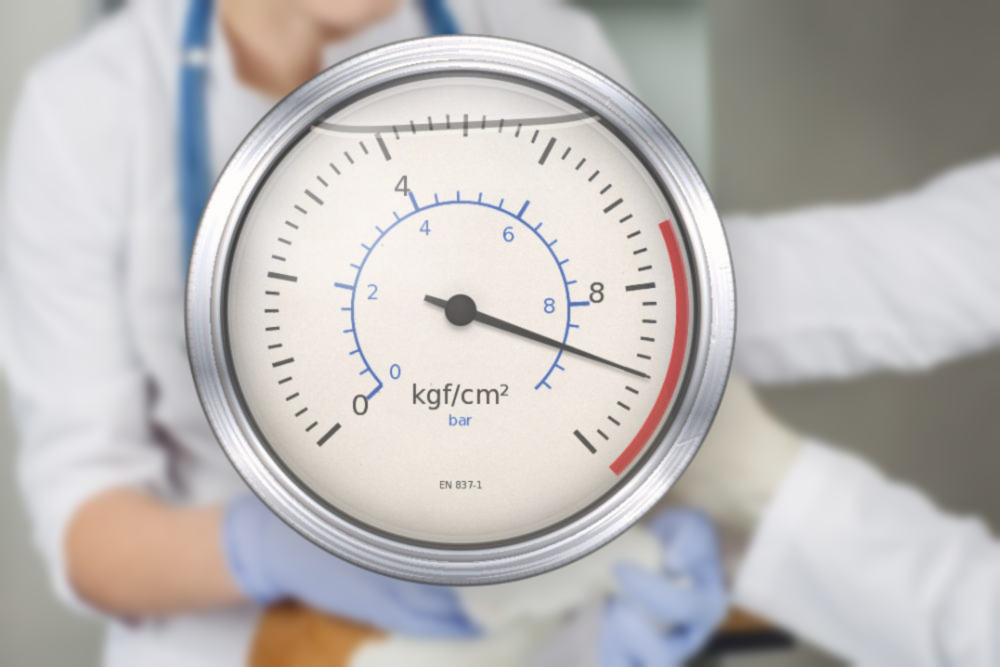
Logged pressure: {"value": 9, "unit": "kg/cm²"}
